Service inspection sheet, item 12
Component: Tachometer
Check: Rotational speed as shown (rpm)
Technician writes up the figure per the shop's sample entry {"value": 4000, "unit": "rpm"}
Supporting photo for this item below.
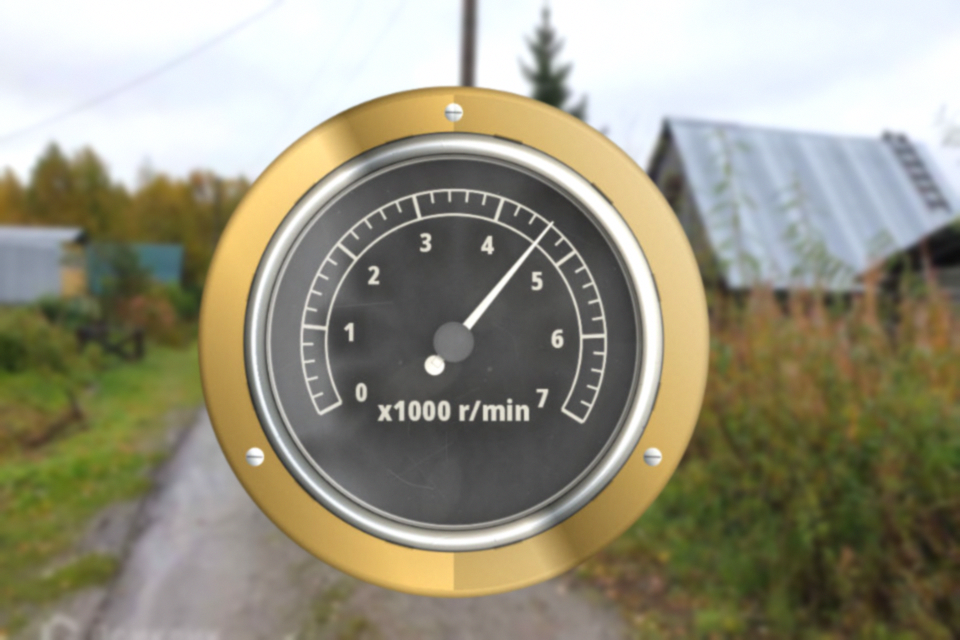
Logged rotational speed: {"value": 4600, "unit": "rpm"}
